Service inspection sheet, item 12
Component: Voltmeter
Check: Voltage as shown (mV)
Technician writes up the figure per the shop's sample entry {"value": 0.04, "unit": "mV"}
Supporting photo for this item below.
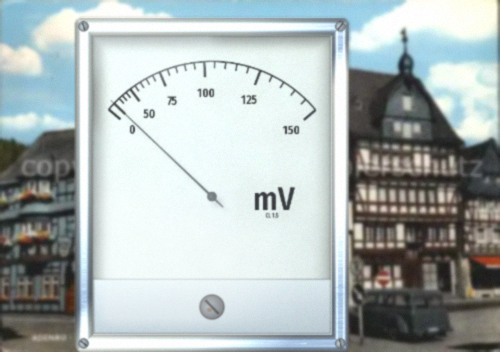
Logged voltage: {"value": 25, "unit": "mV"}
